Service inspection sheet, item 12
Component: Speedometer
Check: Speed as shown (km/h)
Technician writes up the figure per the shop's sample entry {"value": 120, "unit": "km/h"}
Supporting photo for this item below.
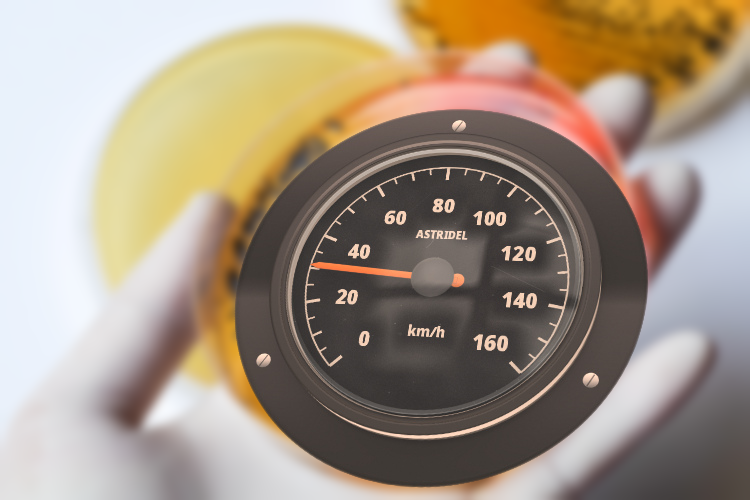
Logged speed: {"value": 30, "unit": "km/h"}
